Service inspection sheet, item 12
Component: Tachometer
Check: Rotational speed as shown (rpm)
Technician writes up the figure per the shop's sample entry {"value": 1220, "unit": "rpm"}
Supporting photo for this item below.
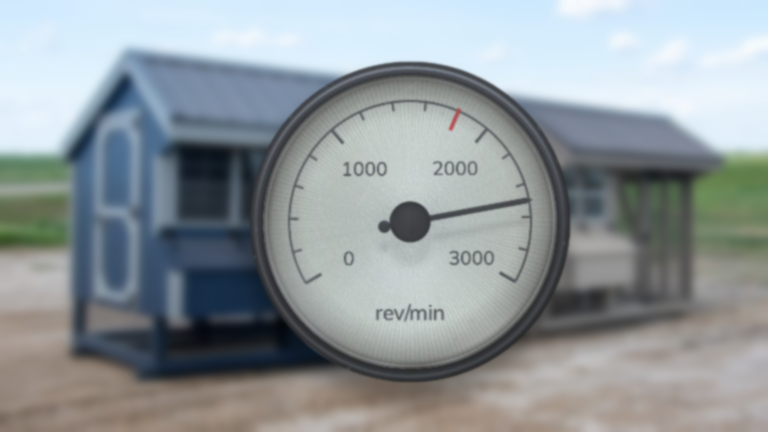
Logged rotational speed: {"value": 2500, "unit": "rpm"}
